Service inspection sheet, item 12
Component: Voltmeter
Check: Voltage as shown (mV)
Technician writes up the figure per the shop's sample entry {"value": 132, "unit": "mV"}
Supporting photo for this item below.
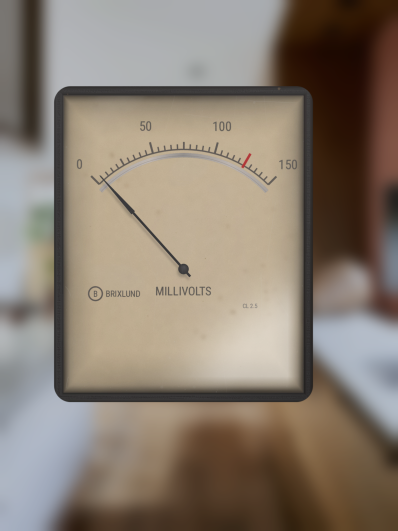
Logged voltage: {"value": 5, "unit": "mV"}
